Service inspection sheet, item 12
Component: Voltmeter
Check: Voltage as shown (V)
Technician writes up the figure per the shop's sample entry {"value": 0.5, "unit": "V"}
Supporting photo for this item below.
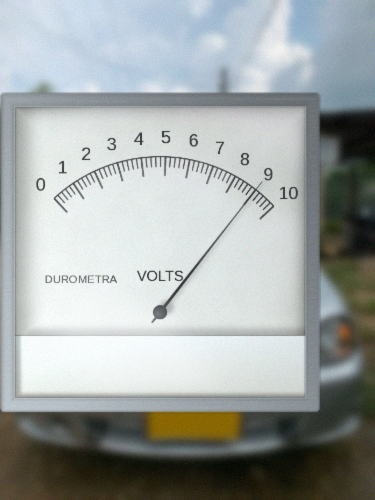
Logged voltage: {"value": 9, "unit": "V"}
